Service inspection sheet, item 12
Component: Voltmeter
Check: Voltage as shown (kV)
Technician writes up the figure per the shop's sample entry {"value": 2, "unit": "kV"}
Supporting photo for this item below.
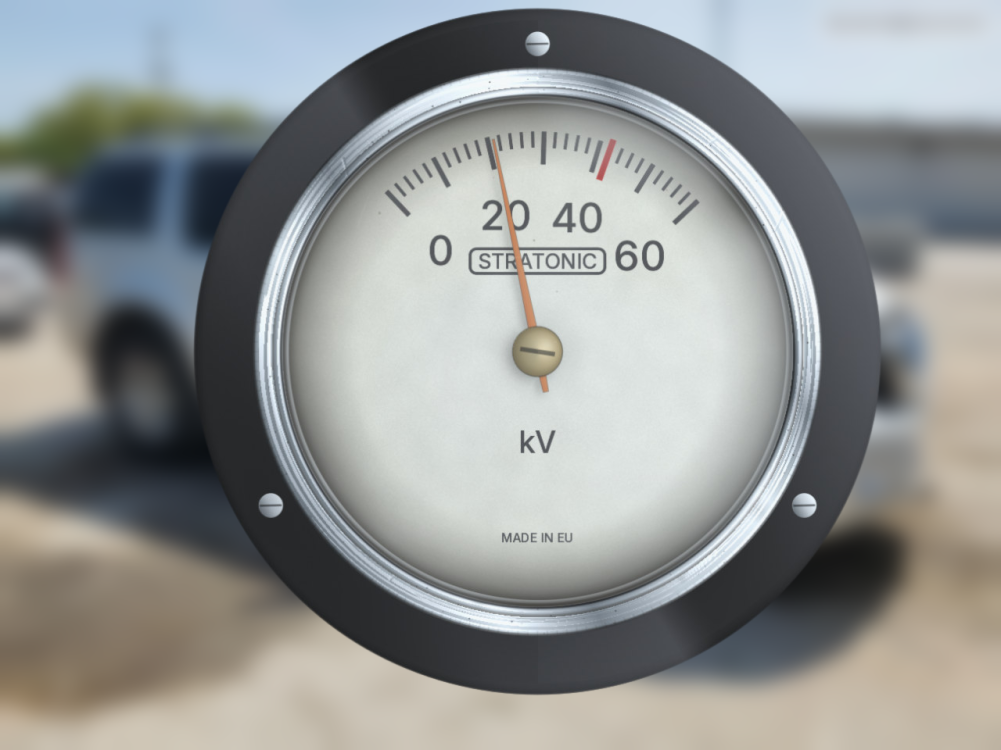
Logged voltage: {"value": 21, "unit": "kV"}
